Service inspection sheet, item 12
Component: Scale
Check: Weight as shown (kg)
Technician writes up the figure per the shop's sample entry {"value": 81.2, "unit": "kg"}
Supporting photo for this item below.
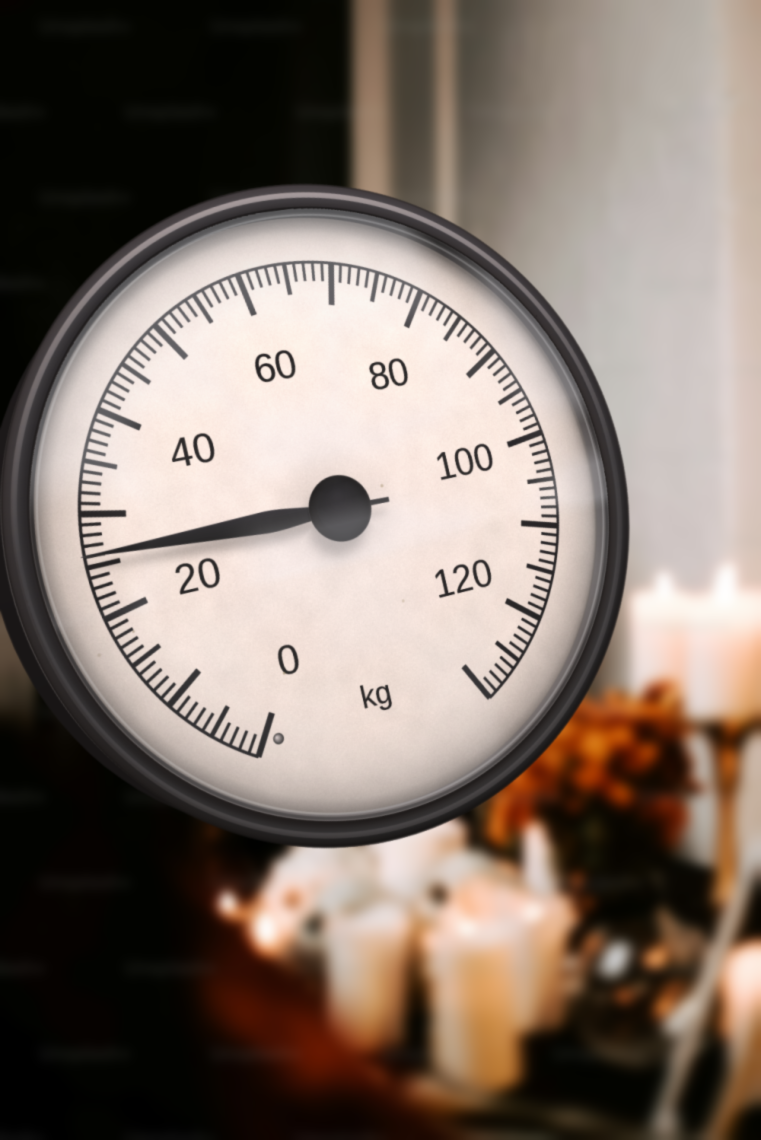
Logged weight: {"value": 26, "unit": "kg"}
